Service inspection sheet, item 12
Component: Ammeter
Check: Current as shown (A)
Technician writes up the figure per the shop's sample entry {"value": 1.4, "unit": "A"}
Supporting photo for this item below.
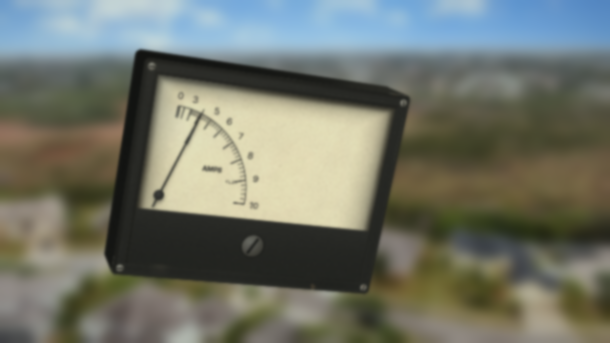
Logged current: {"value": 4, "unit": "A"}
